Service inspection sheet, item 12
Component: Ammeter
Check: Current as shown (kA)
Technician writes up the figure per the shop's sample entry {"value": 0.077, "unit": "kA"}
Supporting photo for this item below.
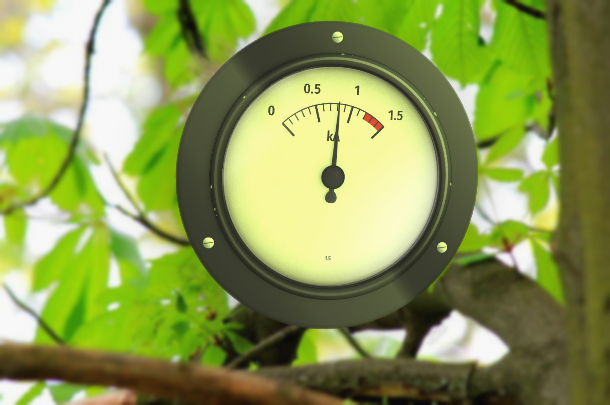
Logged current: {"value": 0.8, "unit": "kA"}
